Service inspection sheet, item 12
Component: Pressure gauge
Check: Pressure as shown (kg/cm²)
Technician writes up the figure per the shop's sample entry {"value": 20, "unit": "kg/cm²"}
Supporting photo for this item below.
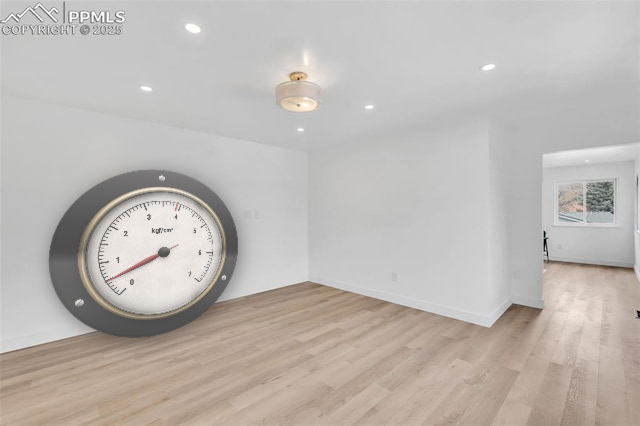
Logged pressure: {"value": 0.5, "unit": "kg/cm²"}
